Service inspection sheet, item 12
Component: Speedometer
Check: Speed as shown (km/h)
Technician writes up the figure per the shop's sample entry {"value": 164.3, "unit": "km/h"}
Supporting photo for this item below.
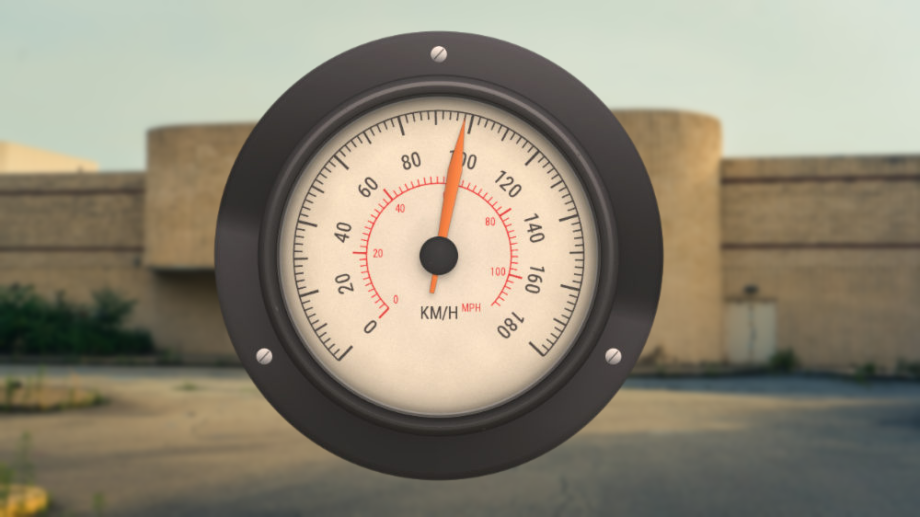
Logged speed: {"value": 98, "unit": "km/h"}
